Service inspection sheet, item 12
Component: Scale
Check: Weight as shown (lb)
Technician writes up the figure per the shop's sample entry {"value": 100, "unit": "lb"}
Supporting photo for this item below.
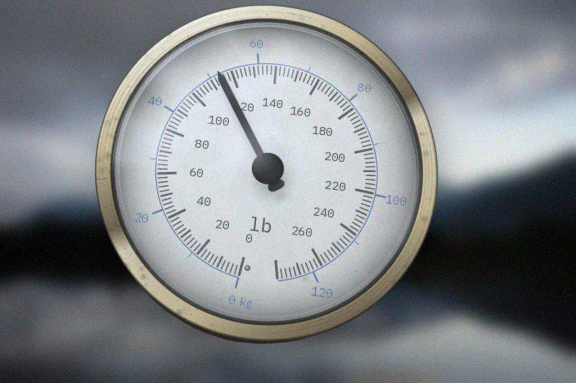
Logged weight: {"value": 114, "unit": "lb"}
